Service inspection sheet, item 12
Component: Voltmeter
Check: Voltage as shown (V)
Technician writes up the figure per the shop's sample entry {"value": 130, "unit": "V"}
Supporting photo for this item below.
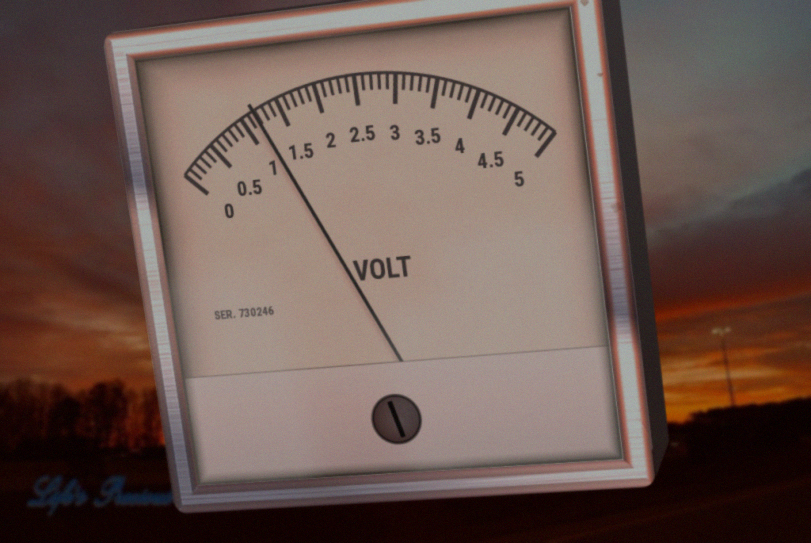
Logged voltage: {"value": 1.2, "unit": "V"}
